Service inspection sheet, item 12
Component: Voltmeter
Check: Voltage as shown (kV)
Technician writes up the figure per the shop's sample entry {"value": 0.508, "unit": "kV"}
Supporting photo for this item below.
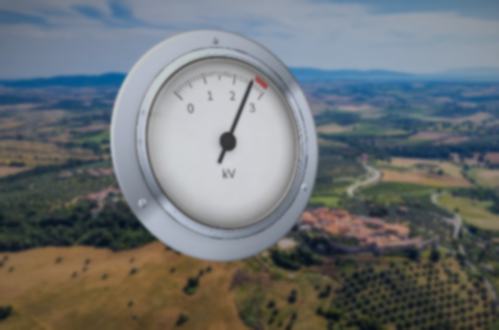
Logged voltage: {"value": 2.5, "unit": "kV"}
